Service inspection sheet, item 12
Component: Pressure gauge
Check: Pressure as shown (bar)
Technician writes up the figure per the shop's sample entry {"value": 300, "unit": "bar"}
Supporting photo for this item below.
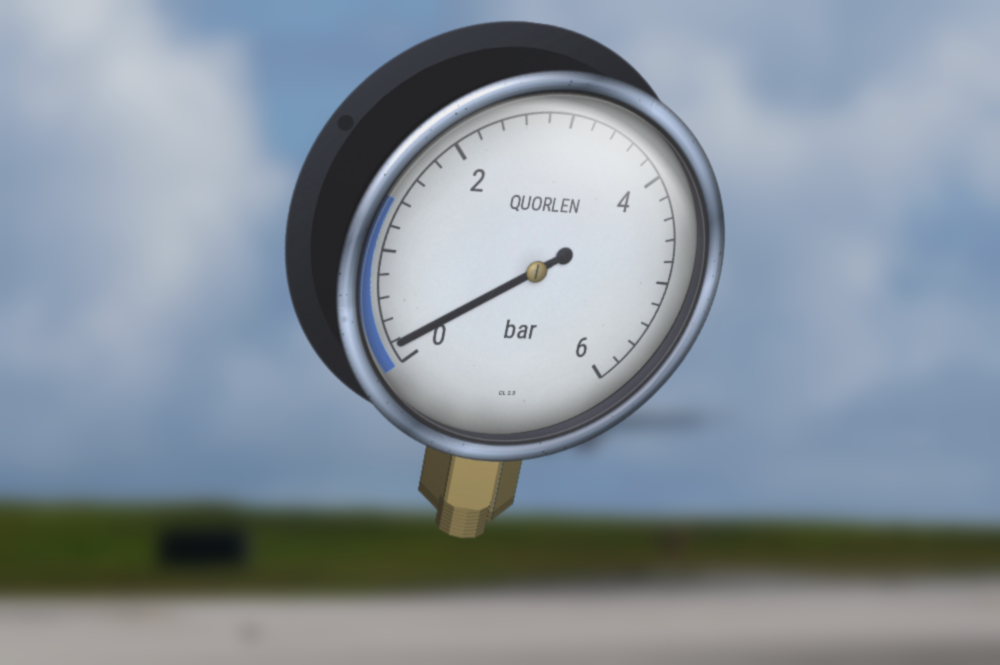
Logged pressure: {"value": 0.2, "unit": "bar"}
